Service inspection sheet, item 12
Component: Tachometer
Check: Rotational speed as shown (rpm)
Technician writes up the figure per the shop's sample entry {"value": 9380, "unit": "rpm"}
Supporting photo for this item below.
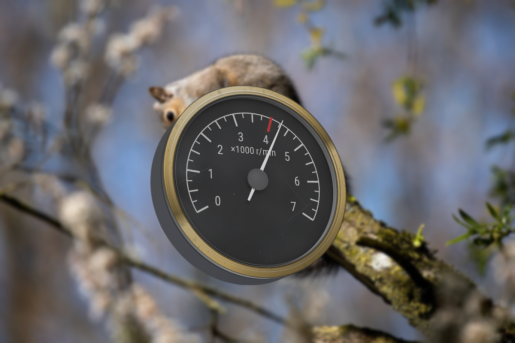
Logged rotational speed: {"value": 4250, "unit": "rpm"}
